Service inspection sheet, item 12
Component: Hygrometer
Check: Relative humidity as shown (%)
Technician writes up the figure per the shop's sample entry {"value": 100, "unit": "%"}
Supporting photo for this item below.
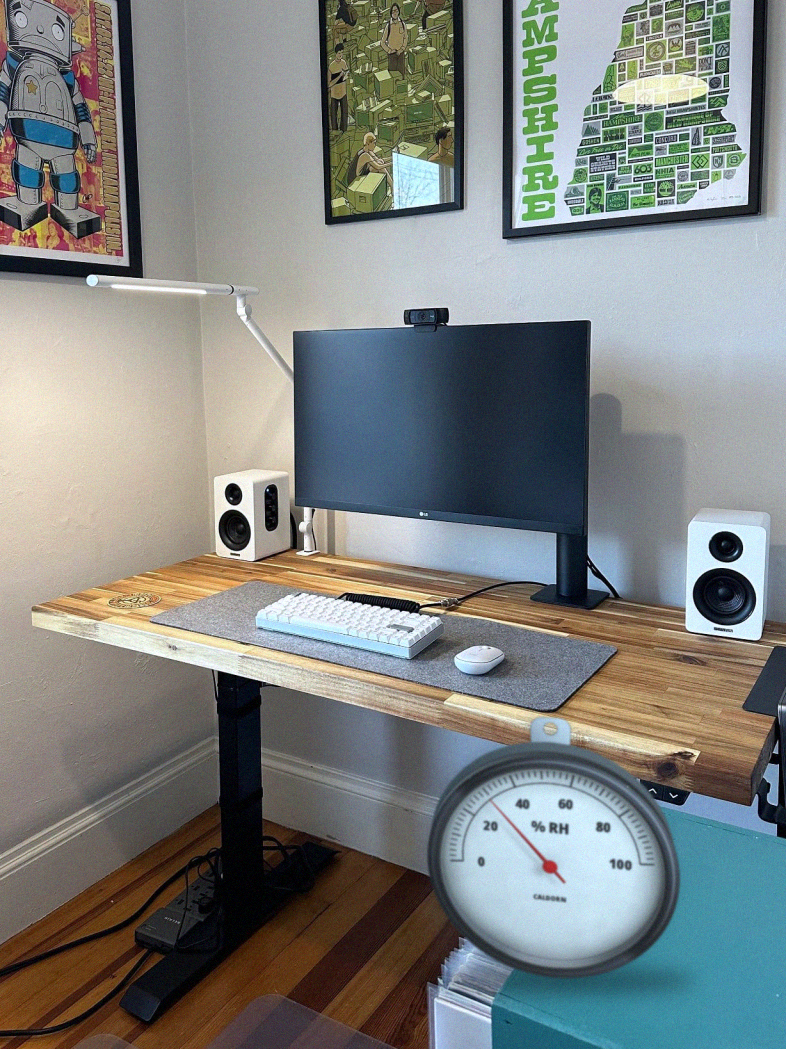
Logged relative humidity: {"value": 30, "unit": "%"}
